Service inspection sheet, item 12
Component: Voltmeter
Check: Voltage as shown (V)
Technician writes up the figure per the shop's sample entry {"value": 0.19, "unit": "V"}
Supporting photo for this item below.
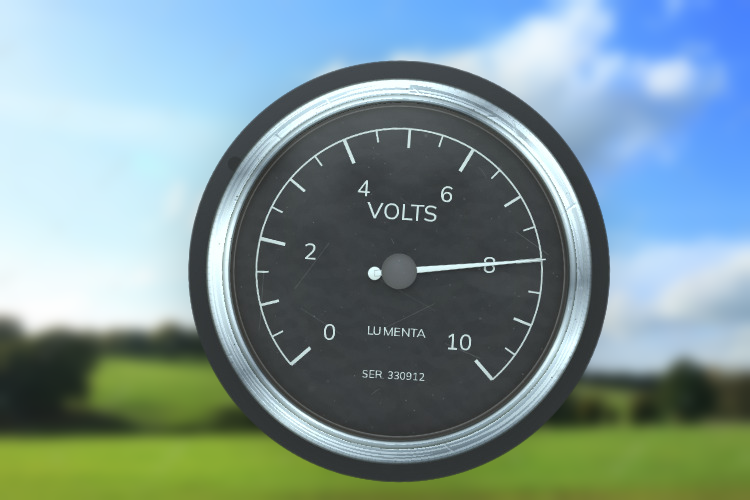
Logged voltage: {"value": 8, "unit": "V"}
